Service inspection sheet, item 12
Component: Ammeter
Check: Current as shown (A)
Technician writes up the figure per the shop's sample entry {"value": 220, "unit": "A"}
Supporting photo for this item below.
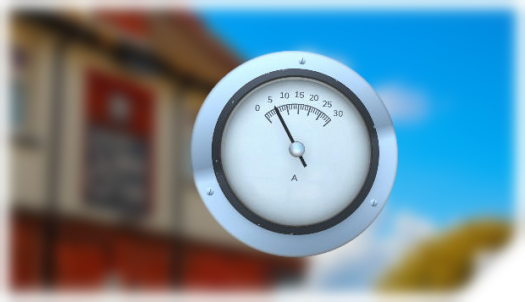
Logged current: {"value": 5, "unit": "A"}
